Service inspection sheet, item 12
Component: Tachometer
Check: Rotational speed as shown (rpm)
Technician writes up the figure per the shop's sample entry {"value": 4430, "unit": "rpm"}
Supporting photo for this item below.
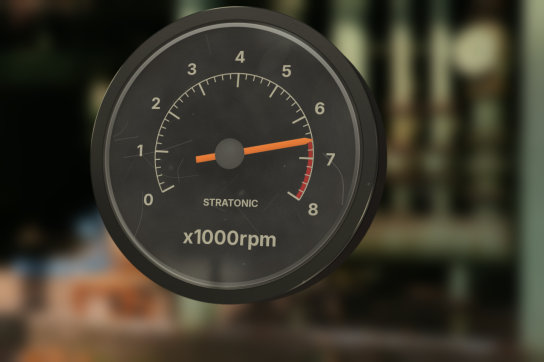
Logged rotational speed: {"value": 6600, "unit": "rpm"}
